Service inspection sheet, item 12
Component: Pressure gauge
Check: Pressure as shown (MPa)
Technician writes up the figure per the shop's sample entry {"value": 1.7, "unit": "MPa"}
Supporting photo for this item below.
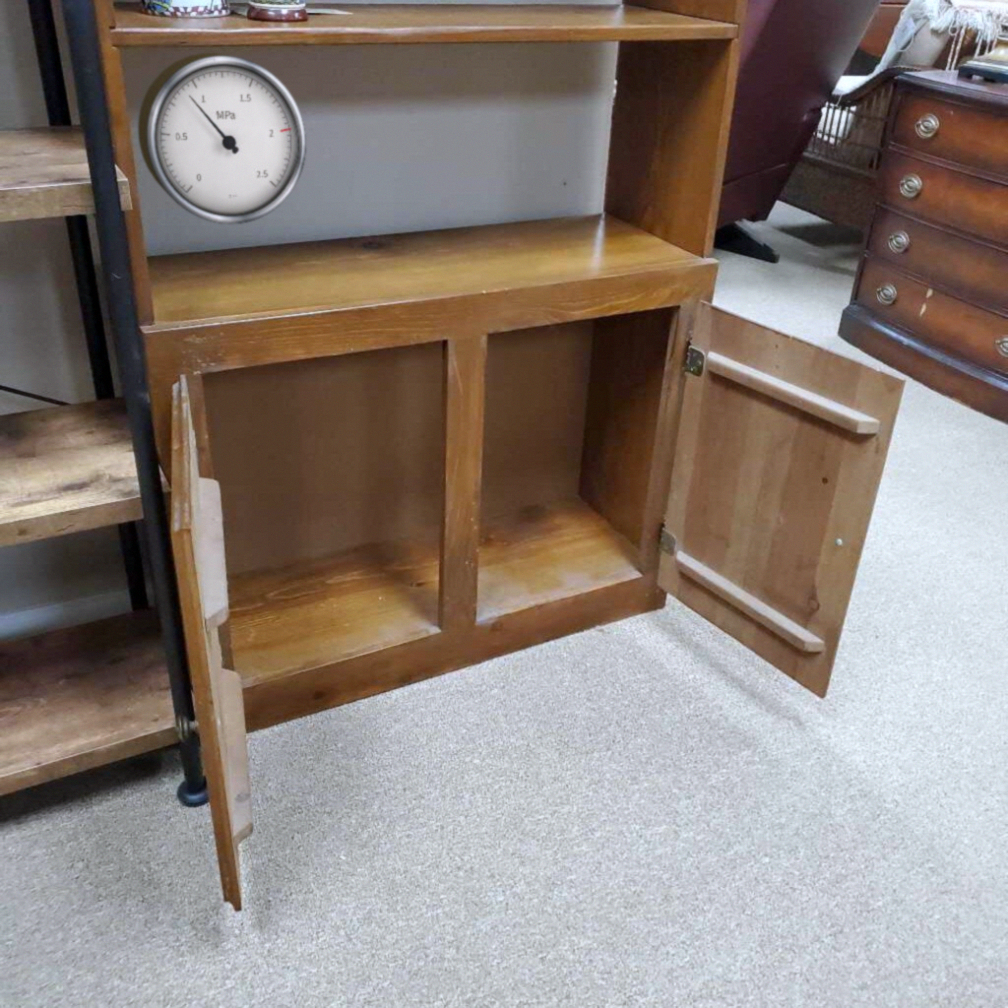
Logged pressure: {"value": 0.9, "unit": "MPa"}
